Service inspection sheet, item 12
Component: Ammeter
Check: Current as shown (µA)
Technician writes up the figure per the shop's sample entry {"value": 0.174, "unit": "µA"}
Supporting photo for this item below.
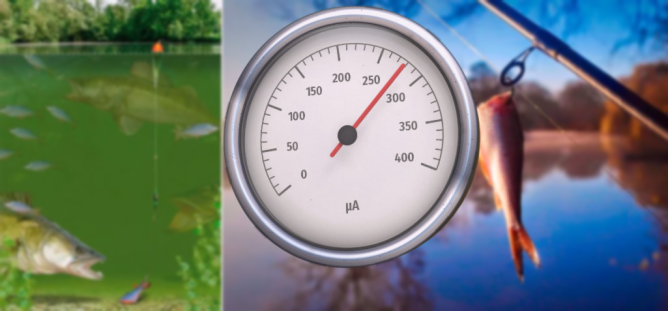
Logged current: {"value": 280, "unit": "µA"}
